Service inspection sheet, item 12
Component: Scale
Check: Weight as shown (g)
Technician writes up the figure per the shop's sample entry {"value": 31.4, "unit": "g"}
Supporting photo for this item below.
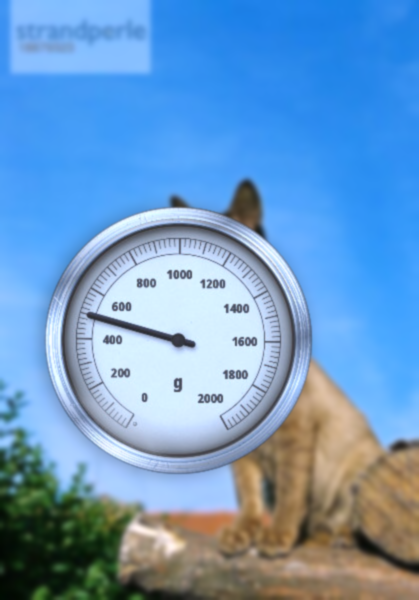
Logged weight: {"value": 500, "unit": "g"}
